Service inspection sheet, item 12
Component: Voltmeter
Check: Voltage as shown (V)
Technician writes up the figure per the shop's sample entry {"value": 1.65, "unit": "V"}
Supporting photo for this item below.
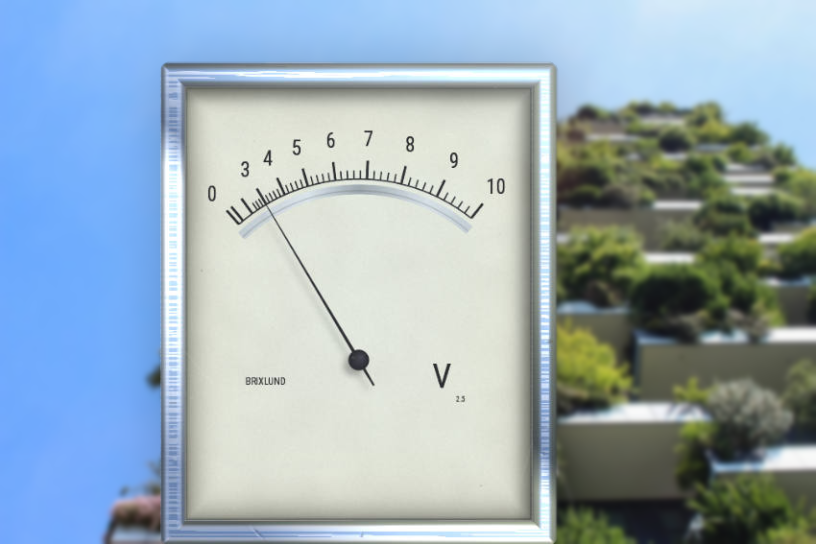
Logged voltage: {"value": 3, "unit": "V"}
